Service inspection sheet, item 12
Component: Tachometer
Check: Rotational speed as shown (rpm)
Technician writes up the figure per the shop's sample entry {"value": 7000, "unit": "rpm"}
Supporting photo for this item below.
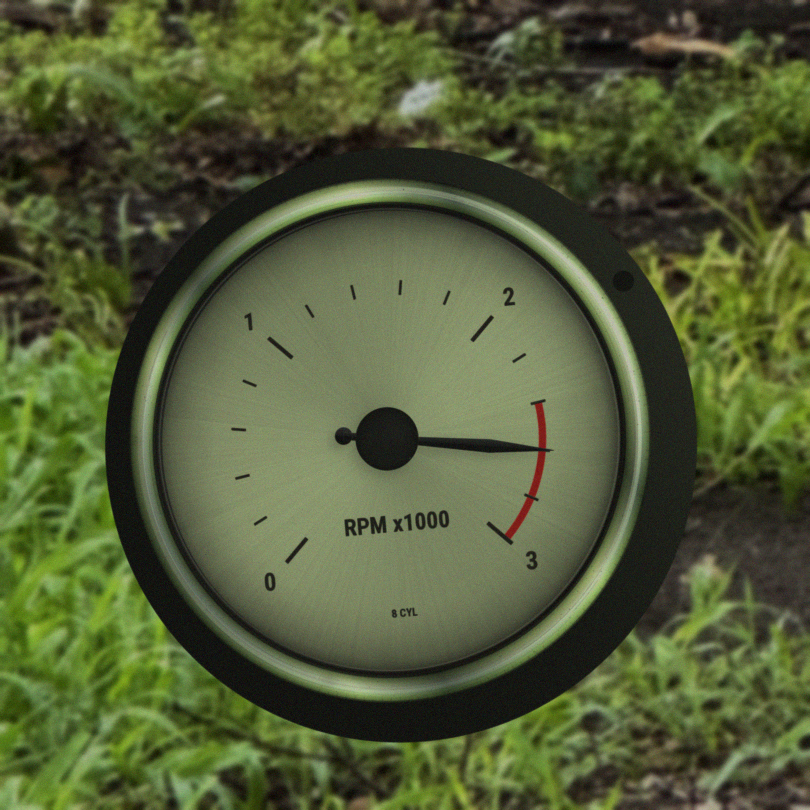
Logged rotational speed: {"value": 2600, "unit": "rpm"}
